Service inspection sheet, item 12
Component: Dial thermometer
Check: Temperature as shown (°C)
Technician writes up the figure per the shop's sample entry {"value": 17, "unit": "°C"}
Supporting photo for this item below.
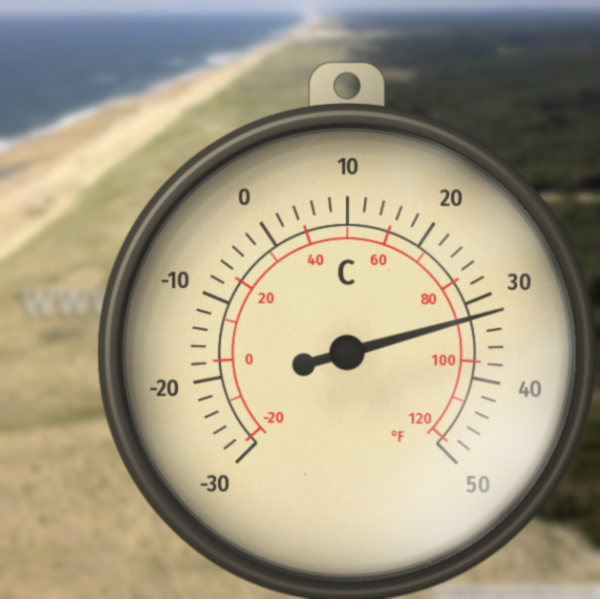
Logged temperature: {"value": 32, "unit": "°C"}
